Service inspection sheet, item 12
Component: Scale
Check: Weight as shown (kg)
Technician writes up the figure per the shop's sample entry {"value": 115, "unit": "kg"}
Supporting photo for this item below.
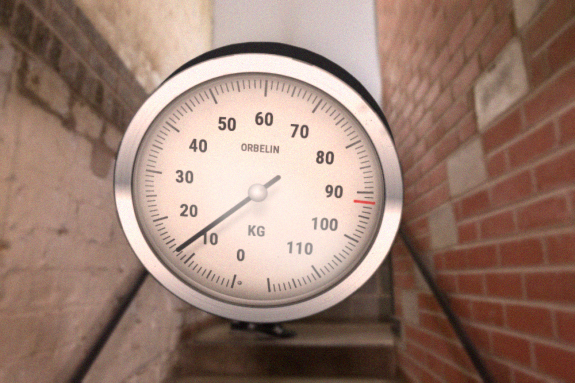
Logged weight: {"value": 13, "unit": "kg"}
